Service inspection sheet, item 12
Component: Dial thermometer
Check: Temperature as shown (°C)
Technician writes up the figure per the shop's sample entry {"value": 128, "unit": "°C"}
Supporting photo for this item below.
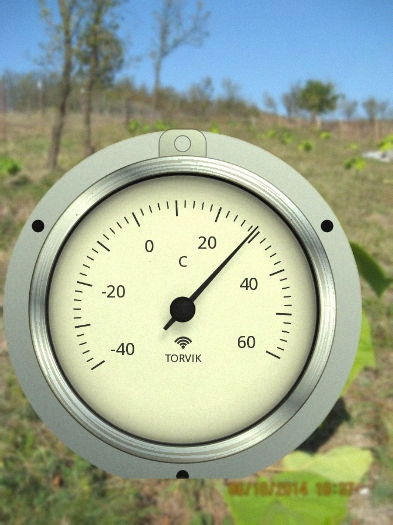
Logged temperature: {"value": 29, "unit": "°C"}
